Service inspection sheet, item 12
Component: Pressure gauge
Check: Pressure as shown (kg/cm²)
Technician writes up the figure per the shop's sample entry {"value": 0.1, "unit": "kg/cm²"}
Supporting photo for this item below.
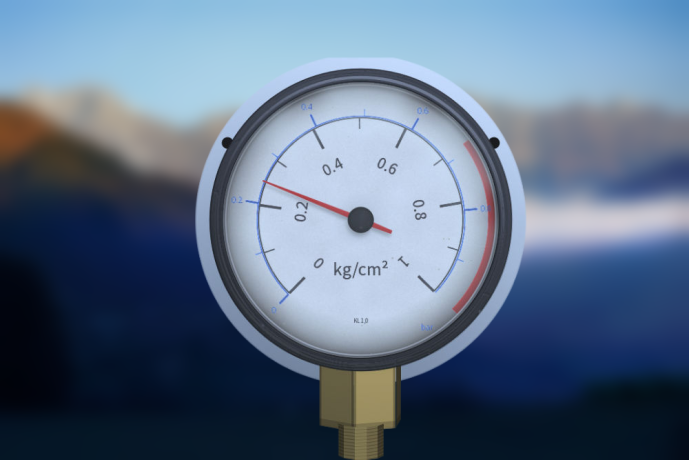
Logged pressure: {"value": 0.25, "unit": "kg/cm²"}
